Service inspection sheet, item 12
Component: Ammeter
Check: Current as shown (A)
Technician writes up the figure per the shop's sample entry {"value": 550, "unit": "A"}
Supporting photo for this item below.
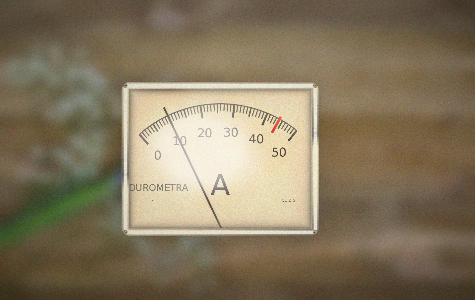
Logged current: {"value": 10, "unit": "A"}
